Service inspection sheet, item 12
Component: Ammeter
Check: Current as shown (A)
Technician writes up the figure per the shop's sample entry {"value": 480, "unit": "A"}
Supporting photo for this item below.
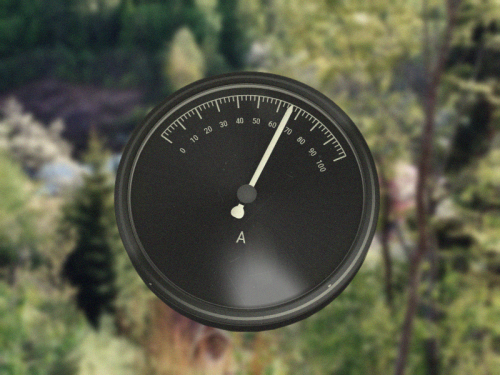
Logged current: {"value": 66, "unit": "A"}
